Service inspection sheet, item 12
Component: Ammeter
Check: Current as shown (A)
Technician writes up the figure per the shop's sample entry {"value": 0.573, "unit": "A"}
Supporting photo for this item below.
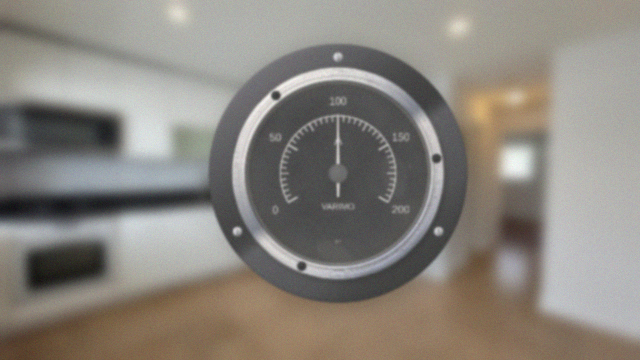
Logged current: {"value": 100, "unit": "A"}
